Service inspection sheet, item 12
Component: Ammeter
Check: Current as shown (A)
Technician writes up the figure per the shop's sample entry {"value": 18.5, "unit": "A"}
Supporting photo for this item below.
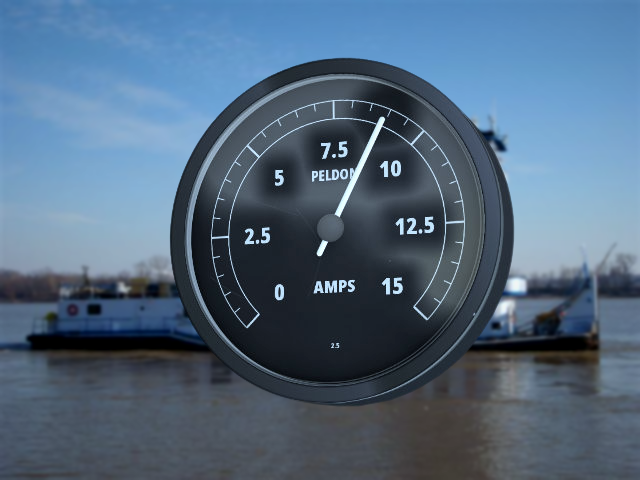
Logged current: {"value": 9, "unit": "A"}
